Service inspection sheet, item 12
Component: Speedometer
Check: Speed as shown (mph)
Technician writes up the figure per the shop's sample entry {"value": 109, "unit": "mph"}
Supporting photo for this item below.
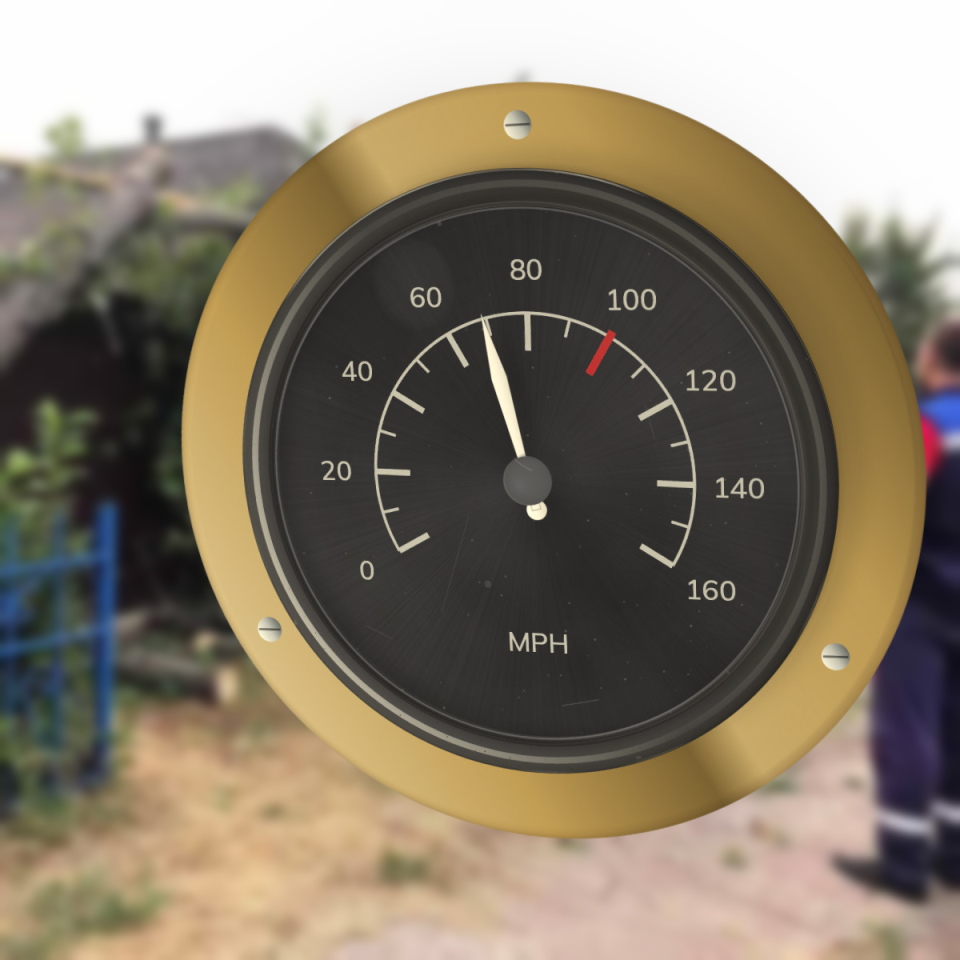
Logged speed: {"value": 70, "unit": "mph"}
